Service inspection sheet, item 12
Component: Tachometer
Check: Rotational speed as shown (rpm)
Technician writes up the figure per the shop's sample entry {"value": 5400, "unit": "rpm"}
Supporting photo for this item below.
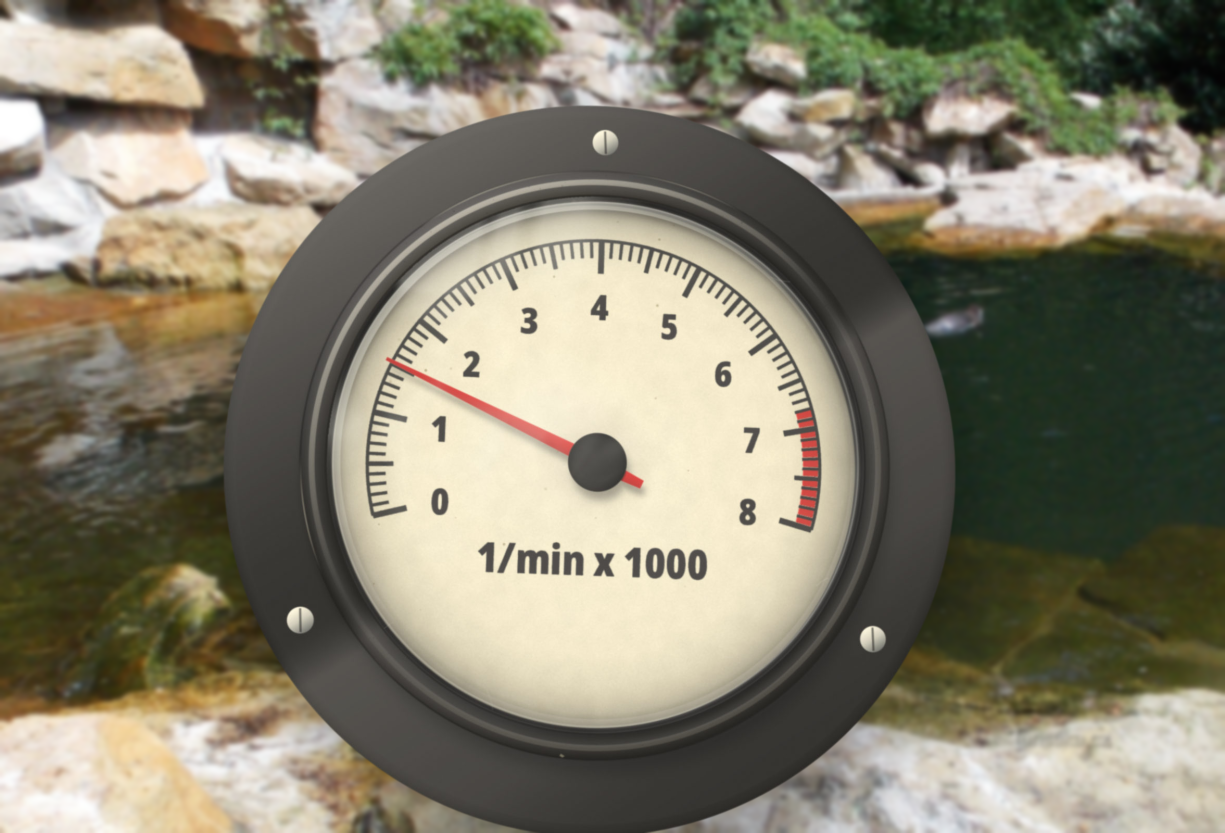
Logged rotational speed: {"value": 1500, "unit": "rpm"}
